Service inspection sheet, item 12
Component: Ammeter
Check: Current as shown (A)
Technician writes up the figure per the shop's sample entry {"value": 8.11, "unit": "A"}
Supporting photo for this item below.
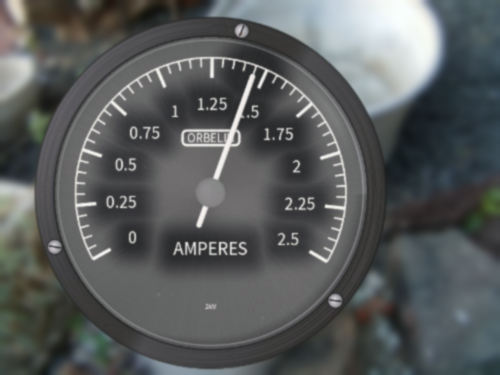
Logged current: {"value": 1.45, "unit": "A"}
